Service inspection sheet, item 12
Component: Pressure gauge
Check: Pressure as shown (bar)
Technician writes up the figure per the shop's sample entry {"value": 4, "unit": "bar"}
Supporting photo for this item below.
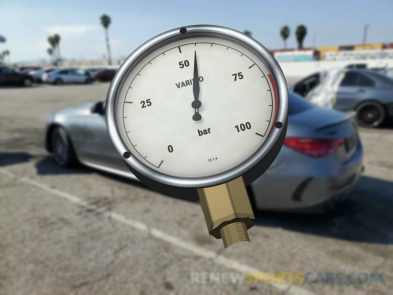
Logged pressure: {"value": 55, "unit": "bar"}
